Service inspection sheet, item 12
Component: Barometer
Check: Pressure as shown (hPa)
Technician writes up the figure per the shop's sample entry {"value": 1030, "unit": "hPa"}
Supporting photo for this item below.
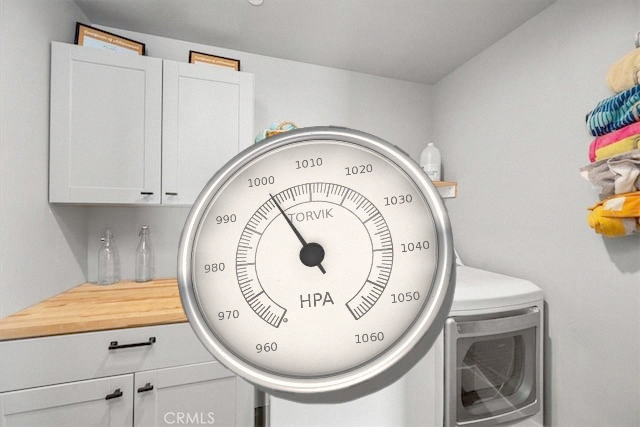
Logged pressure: {"value": 1000, "unit": "hPa"}
